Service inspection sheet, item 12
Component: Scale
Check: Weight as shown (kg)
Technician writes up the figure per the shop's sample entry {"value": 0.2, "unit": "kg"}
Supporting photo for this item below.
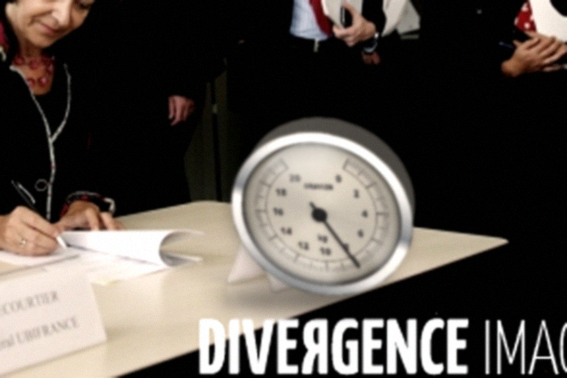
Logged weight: {"value": 8, "unit": "kg"}
